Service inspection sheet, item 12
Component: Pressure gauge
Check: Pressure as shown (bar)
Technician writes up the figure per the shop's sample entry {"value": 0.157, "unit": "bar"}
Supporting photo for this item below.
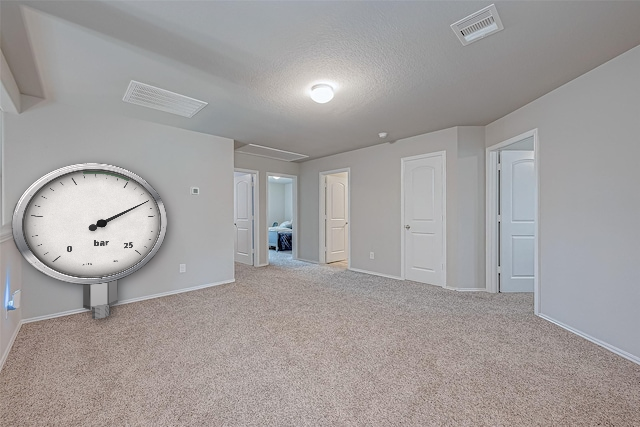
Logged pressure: {"value": 18, "unit": "bar"}
